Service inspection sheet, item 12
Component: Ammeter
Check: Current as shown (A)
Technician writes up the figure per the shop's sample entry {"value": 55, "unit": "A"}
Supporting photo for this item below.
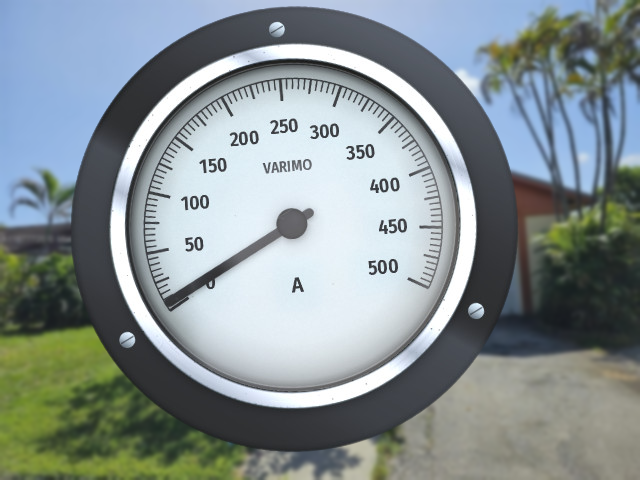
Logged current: {"value": 5, "unit": "A"}
